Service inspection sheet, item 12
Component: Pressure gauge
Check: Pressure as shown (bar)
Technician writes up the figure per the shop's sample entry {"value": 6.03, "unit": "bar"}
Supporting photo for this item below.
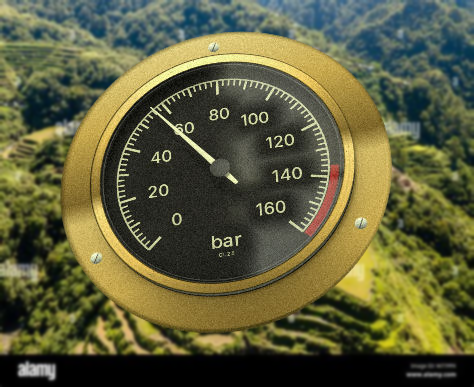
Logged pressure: {"value": 56, "unit": "bar"}
